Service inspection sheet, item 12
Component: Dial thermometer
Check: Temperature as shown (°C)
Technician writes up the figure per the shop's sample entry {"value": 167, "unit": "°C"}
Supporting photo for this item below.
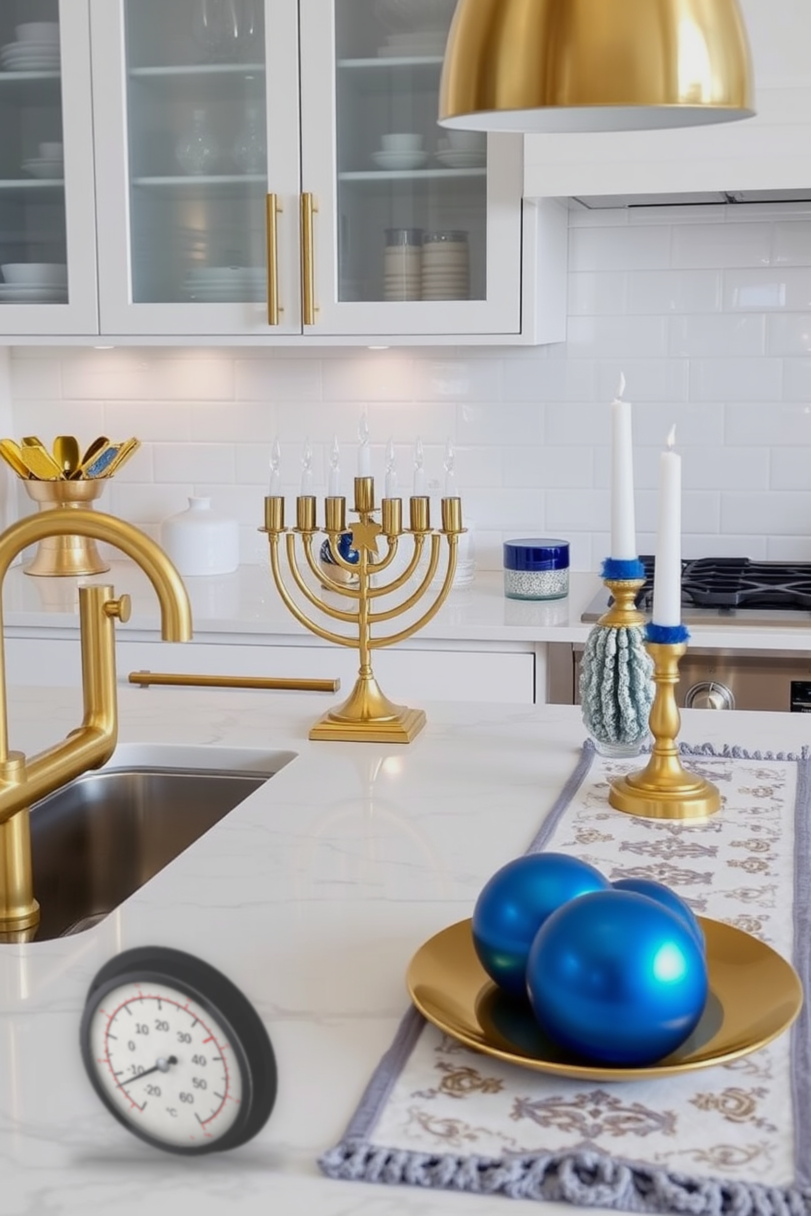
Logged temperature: {"value": -12.5, "unit": "°C"}
